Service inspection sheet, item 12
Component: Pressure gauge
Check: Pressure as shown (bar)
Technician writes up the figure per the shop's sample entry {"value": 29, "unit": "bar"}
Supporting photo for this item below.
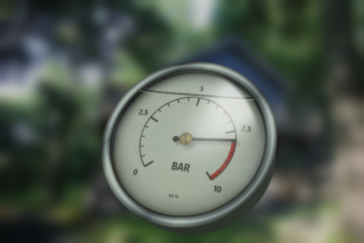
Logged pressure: {"value": 8, "unit": "bar"}
